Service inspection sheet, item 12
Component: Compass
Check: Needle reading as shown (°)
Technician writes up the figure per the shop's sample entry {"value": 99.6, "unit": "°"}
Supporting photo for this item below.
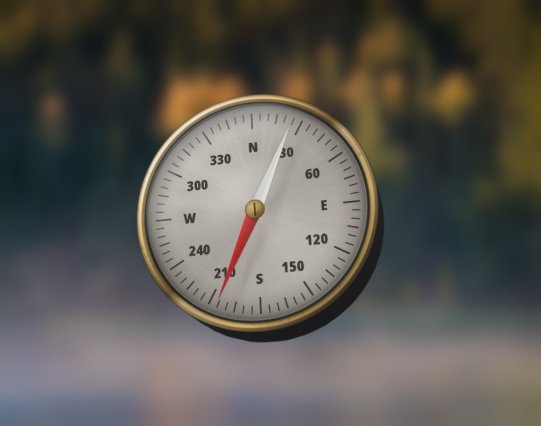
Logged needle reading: {"value": 205, "unit": "°"}
